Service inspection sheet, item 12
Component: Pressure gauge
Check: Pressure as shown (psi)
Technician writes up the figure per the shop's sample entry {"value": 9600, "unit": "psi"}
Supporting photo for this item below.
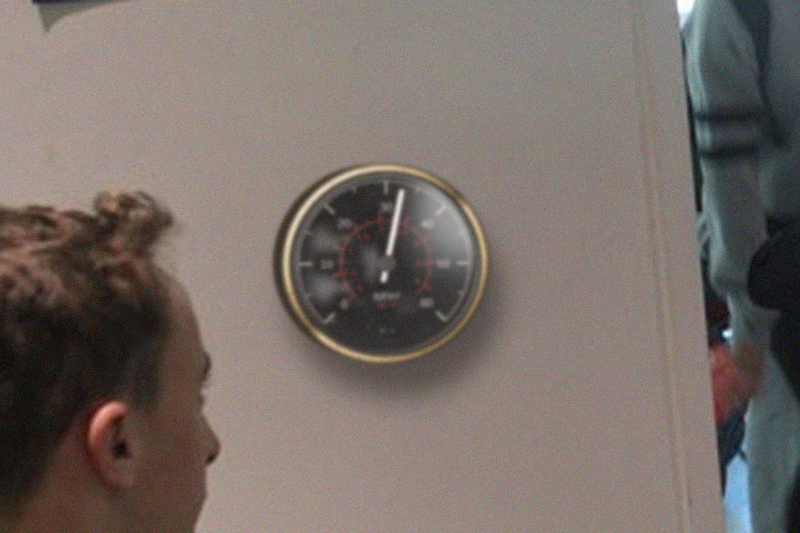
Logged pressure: {"value": 32.5, "unit": "psi"}
